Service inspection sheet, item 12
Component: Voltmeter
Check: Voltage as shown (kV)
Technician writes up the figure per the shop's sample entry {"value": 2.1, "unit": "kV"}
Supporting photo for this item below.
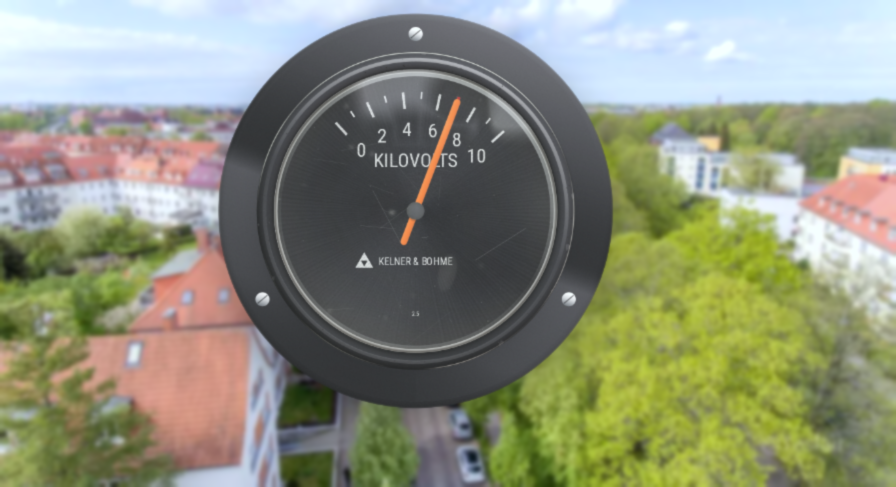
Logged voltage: {"value": 7, "unit": "kV"}
